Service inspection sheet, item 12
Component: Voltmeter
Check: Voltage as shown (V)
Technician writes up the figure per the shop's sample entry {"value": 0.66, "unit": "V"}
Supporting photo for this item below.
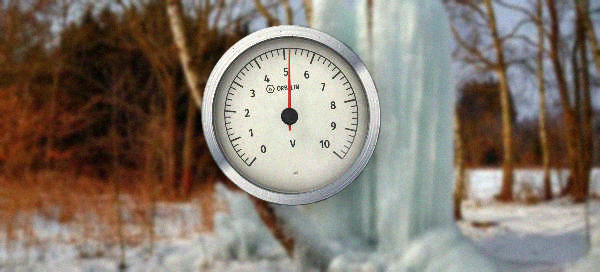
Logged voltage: {"value": 5.2, "unit": "V"}
